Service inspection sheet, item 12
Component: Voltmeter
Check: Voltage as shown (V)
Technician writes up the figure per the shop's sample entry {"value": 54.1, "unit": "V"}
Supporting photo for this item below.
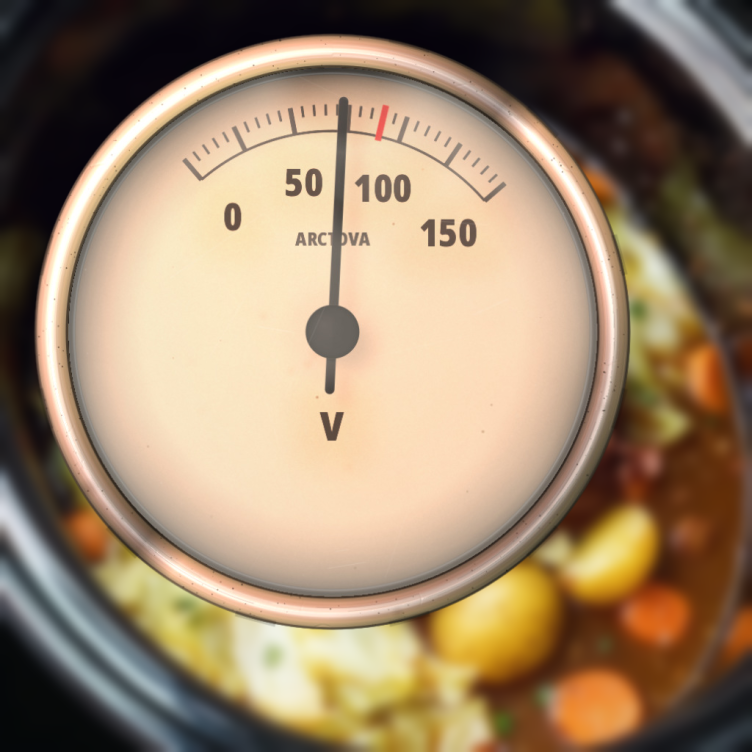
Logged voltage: {"value": 72.5, "unit": "V"}
